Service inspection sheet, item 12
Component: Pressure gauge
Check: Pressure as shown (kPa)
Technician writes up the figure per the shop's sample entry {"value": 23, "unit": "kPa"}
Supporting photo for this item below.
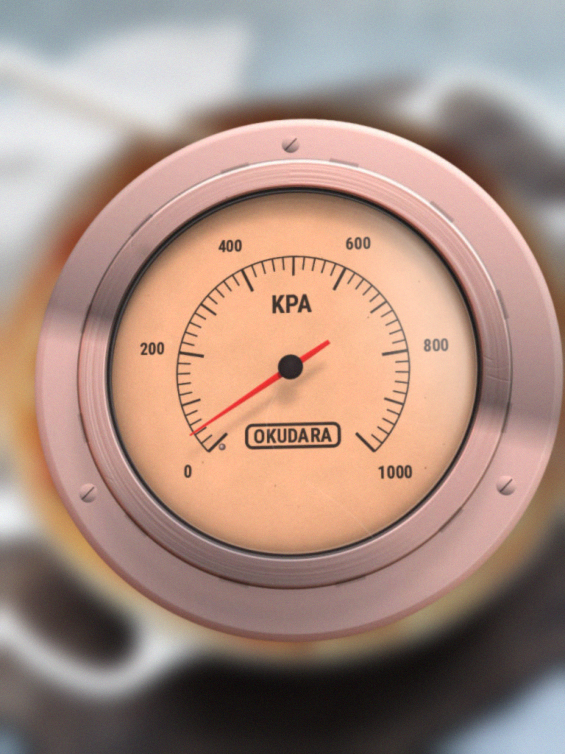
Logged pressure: {"value": 40, "unit": "kPa"}
